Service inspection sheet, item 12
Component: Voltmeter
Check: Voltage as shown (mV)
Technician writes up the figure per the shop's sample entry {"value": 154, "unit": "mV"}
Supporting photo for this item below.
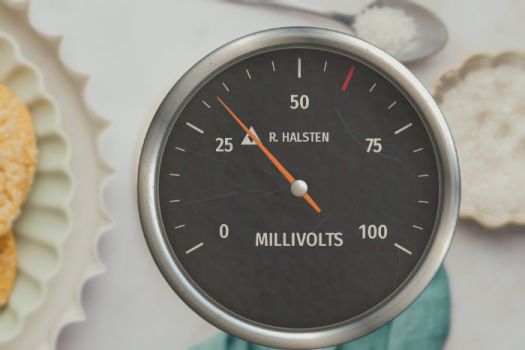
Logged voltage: {"value": 32.5, "unit": "mV"}
